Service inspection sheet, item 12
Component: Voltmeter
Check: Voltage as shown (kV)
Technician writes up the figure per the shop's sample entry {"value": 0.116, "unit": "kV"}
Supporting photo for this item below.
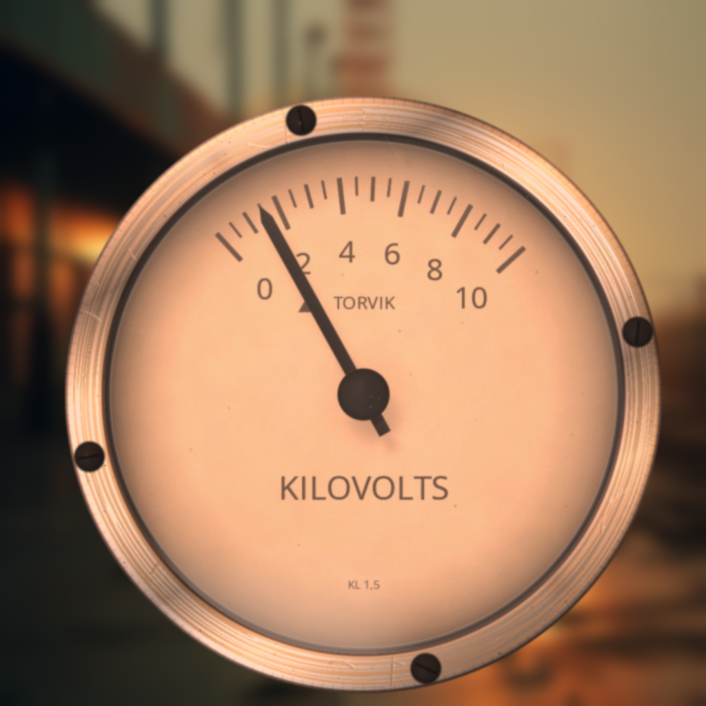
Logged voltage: {"value": 1.5, "unit": "kV"}
